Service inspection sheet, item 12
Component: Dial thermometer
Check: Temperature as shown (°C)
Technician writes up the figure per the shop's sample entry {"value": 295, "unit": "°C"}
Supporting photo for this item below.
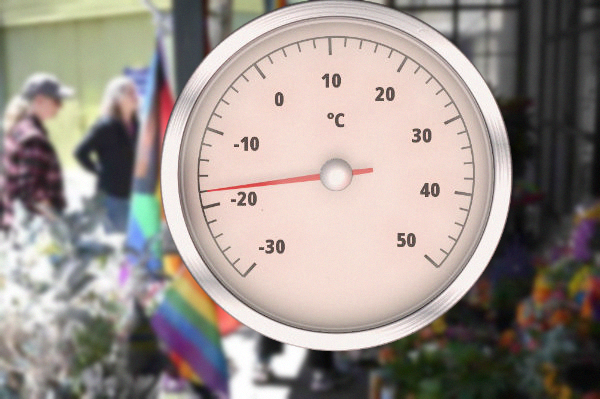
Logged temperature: {"value": -18, "unit": "°C"}
